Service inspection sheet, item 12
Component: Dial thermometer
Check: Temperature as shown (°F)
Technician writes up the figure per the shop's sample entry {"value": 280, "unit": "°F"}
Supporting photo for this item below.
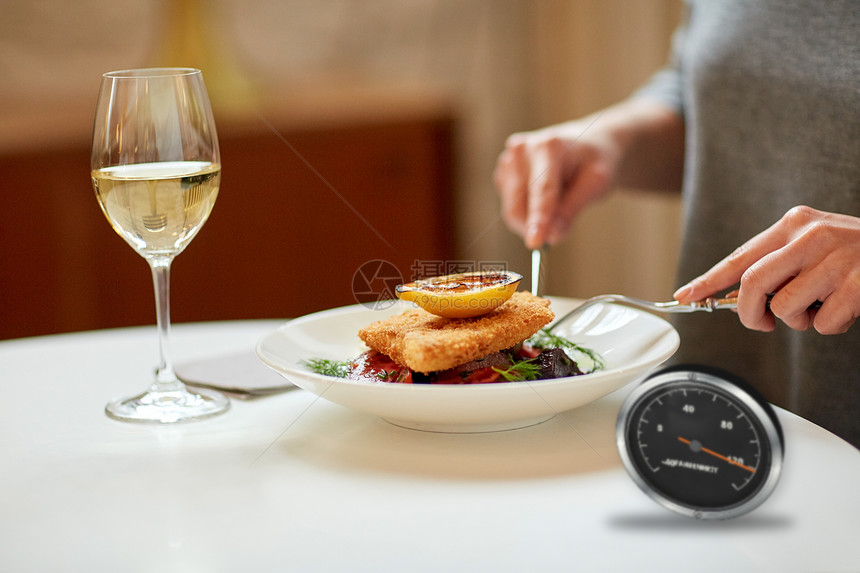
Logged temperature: {"value": 120, "unit": "°F"}
